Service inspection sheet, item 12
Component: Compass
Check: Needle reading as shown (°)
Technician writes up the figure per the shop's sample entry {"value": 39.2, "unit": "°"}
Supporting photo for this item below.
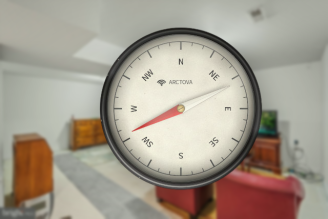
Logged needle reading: {"value": 245, "unit": "°"}
